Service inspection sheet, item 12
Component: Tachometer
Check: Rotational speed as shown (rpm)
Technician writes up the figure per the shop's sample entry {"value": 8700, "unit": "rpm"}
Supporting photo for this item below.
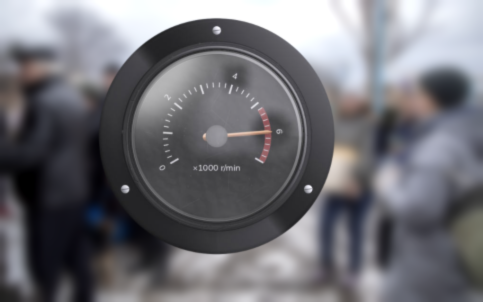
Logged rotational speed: {"value": 6000, "unit": "rpm"}
